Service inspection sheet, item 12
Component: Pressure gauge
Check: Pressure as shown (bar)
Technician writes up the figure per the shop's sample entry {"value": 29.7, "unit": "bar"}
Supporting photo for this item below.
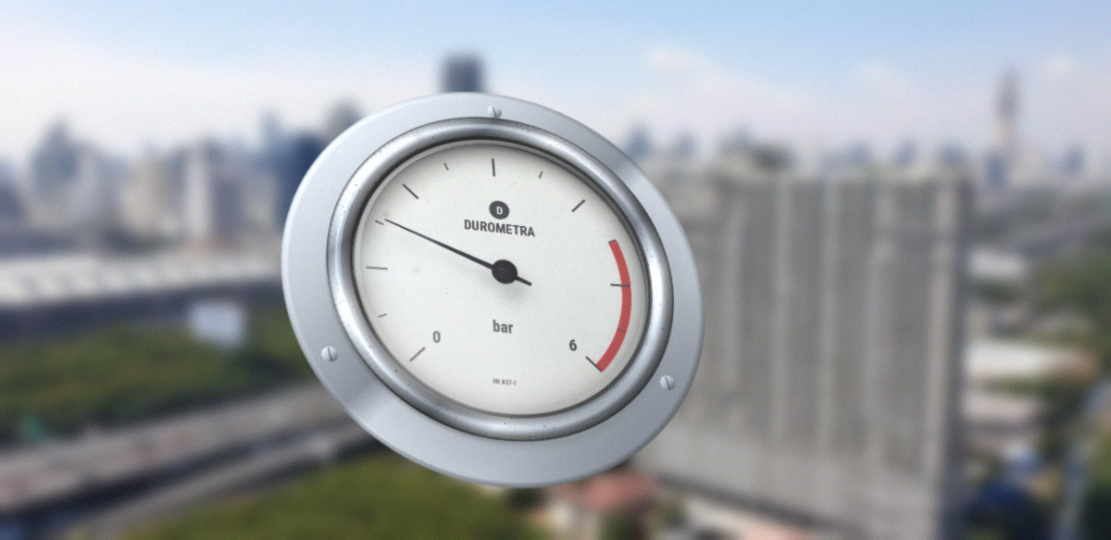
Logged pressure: {"value": 1.5, "unit": "bar"}
